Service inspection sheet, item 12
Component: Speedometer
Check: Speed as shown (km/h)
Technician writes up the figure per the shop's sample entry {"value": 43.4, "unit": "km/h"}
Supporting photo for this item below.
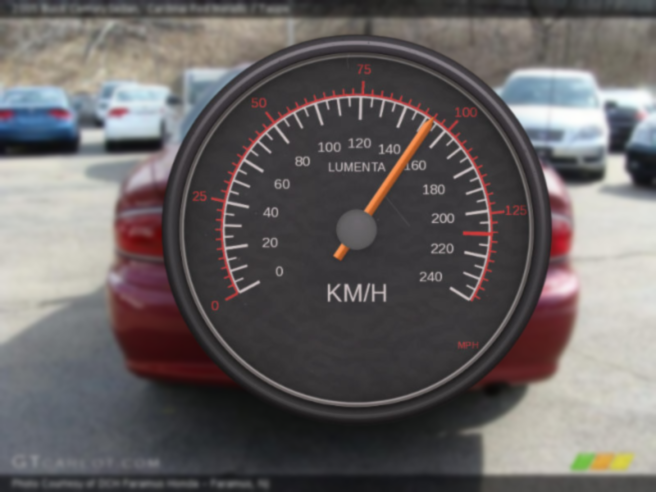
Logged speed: {"value": 152.5, "unit": "km/h"}
